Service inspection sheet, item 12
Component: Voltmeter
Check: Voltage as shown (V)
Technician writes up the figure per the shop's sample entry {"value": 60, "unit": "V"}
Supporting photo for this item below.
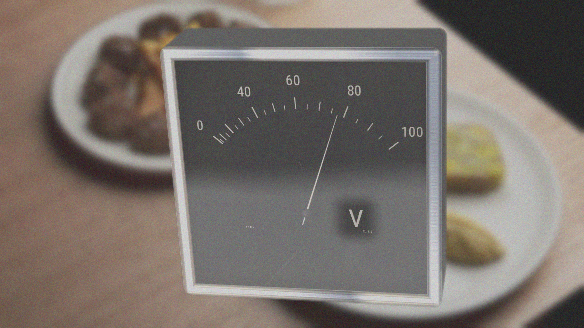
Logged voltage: {"value": 77.5, "unit": "V"}
